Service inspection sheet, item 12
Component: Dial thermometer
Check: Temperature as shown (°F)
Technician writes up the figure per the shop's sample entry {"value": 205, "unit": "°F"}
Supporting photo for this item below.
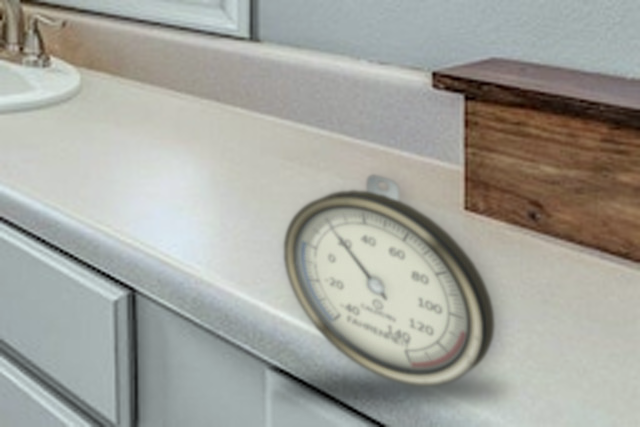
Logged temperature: {"value": 20, "unit": "°F"}
